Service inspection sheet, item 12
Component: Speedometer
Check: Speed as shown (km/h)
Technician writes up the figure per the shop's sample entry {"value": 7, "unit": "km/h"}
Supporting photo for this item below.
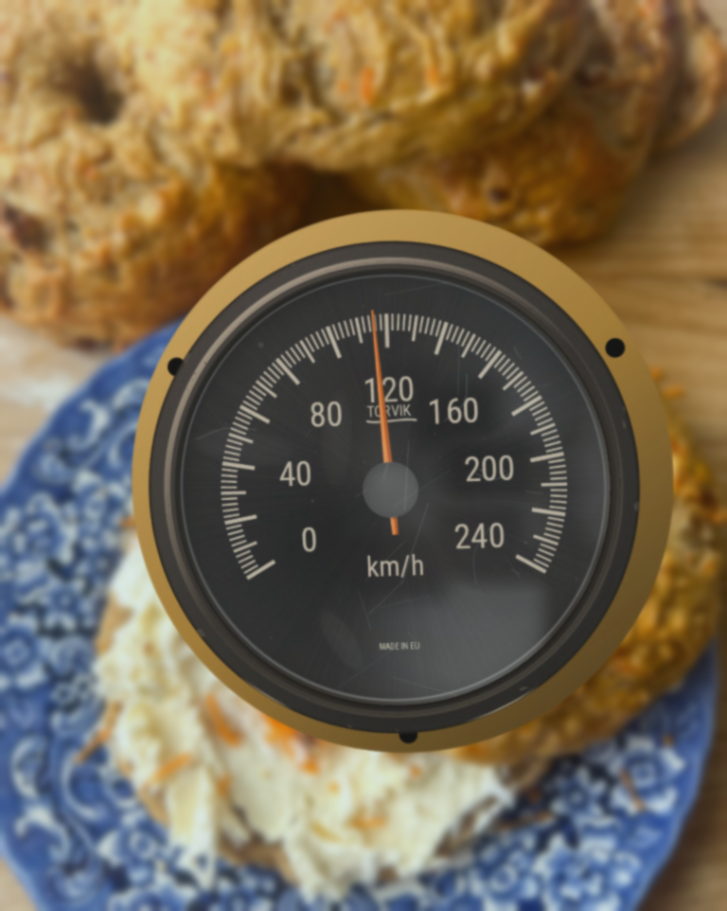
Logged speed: {"value": 116, "unit": "km/h"}
